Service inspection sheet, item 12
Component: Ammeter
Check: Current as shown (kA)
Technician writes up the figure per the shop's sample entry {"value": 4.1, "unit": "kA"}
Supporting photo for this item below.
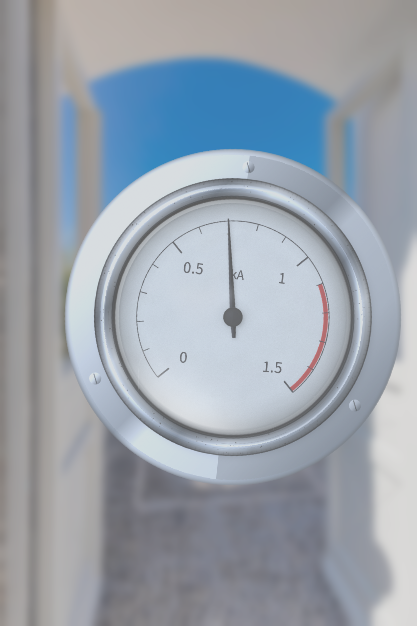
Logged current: {"value": 0.7, "unit": "kA"}
